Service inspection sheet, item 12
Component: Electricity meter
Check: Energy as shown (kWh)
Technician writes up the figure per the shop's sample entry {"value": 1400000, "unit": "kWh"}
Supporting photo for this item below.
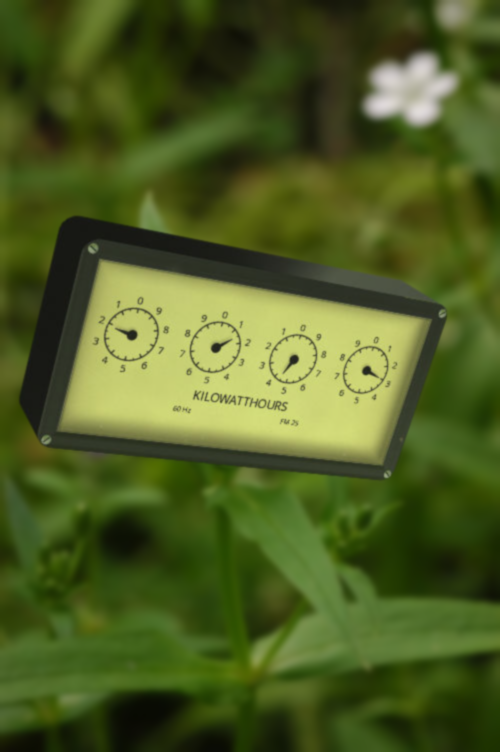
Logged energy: {"value": 2143, "unit": "kWh"}
